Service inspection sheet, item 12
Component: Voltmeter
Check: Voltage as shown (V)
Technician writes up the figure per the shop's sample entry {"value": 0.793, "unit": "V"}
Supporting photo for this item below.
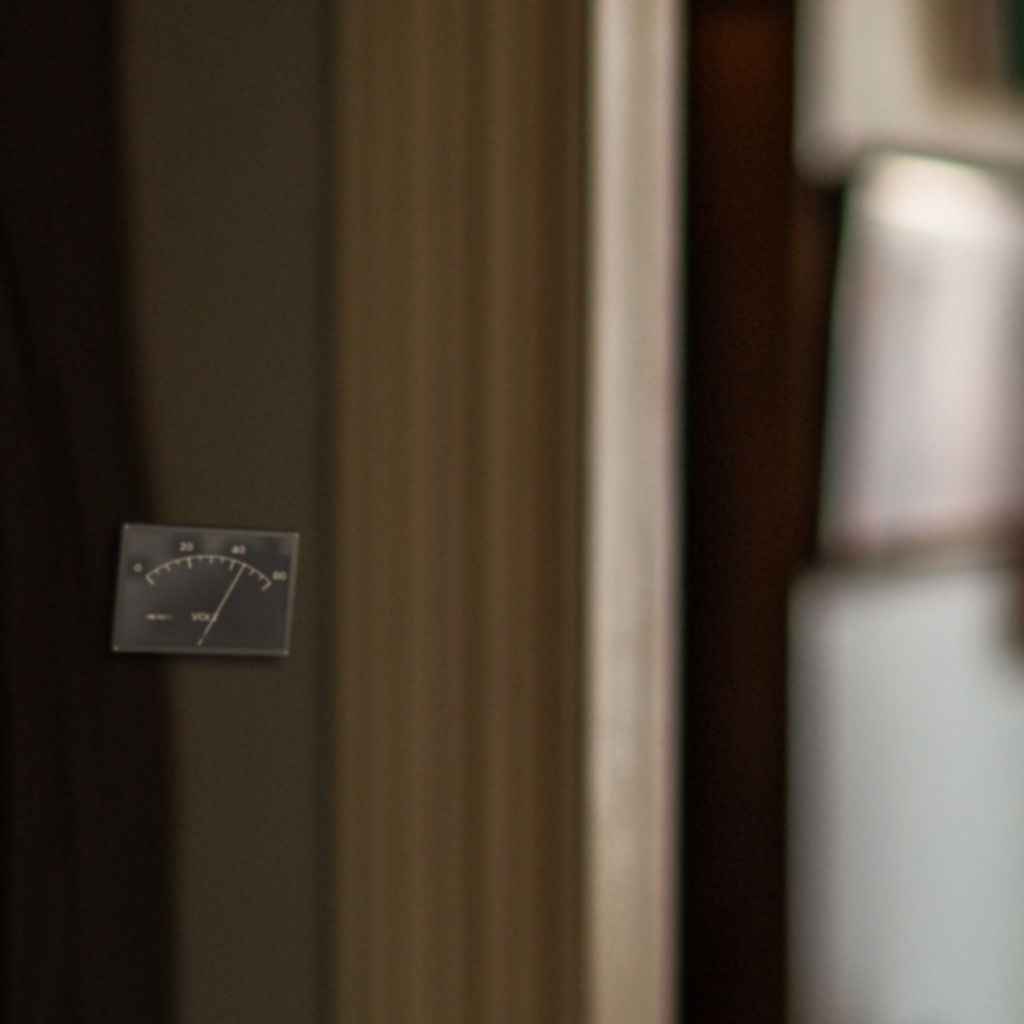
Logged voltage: {"value": 45, "unit": "V"}
